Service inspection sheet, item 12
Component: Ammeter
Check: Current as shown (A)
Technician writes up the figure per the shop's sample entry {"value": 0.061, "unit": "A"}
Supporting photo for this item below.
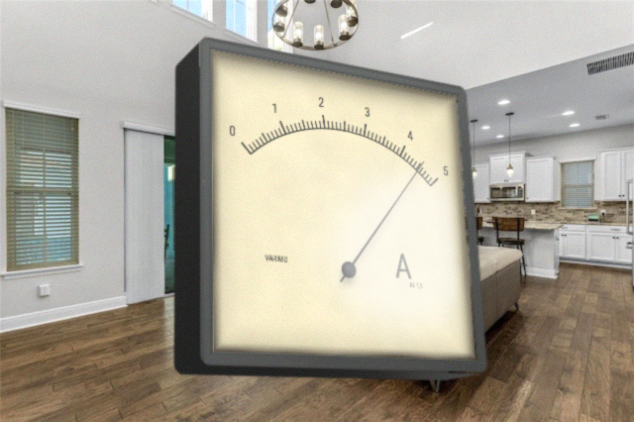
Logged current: {"value": 4.5, "unit": "A"}
